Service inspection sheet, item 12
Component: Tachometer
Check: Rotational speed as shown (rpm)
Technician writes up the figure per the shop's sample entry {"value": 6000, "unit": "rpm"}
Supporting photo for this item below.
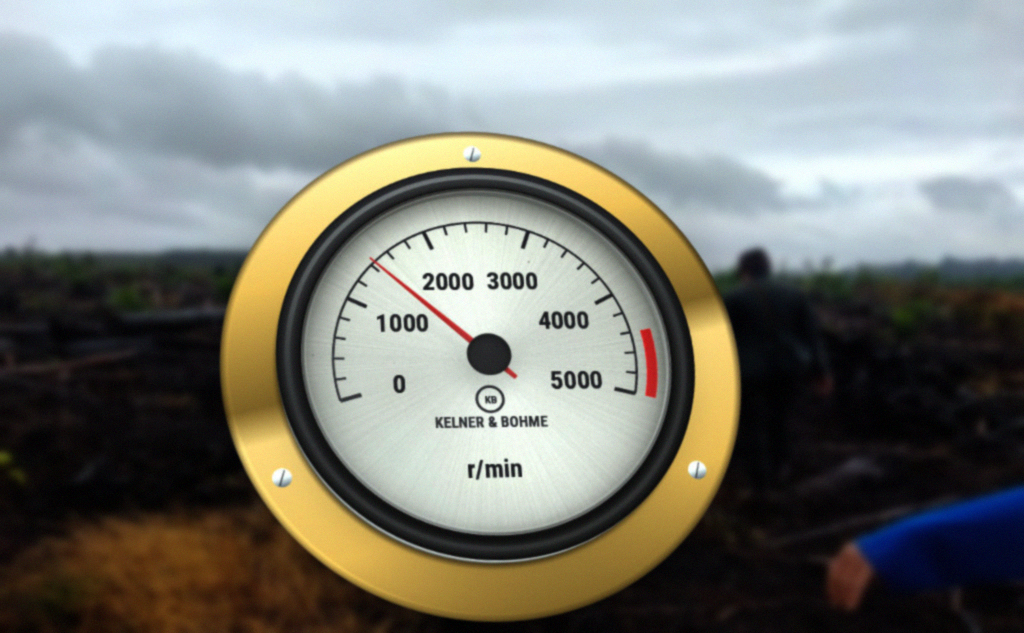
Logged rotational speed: {"value": 1400, "unit": "rpm"}
